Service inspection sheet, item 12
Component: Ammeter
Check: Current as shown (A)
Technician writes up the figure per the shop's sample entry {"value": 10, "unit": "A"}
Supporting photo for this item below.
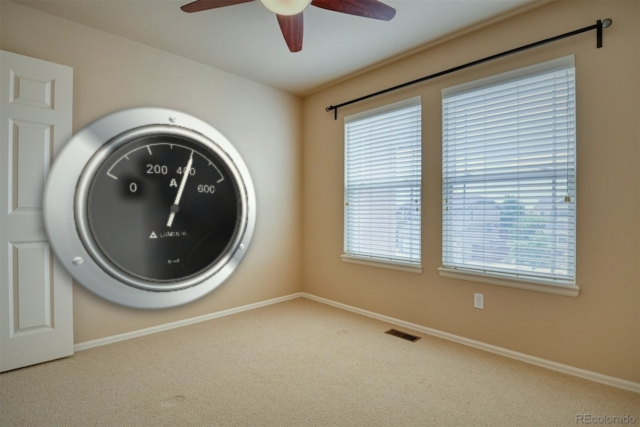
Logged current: {"value": 400, "unit": "A"}
